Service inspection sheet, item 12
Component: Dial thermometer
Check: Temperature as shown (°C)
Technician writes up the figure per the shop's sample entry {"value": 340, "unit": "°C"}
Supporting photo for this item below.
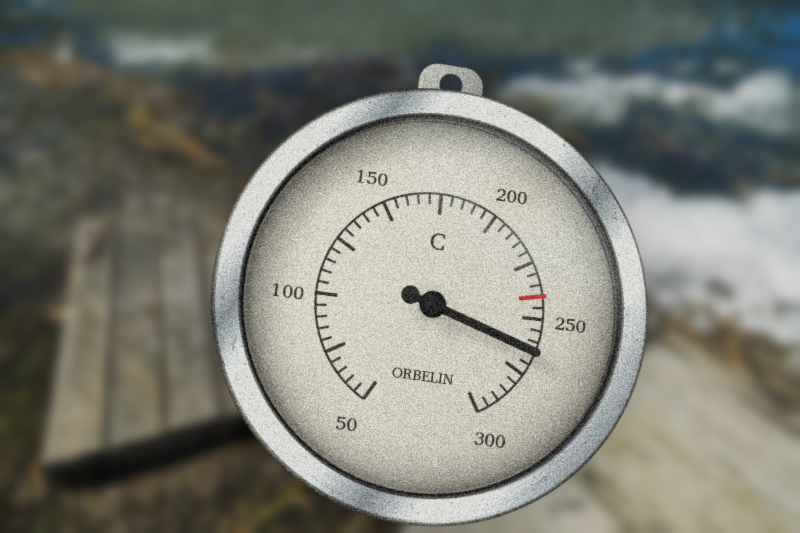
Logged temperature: {"value": 265, "unit": "°C"}
